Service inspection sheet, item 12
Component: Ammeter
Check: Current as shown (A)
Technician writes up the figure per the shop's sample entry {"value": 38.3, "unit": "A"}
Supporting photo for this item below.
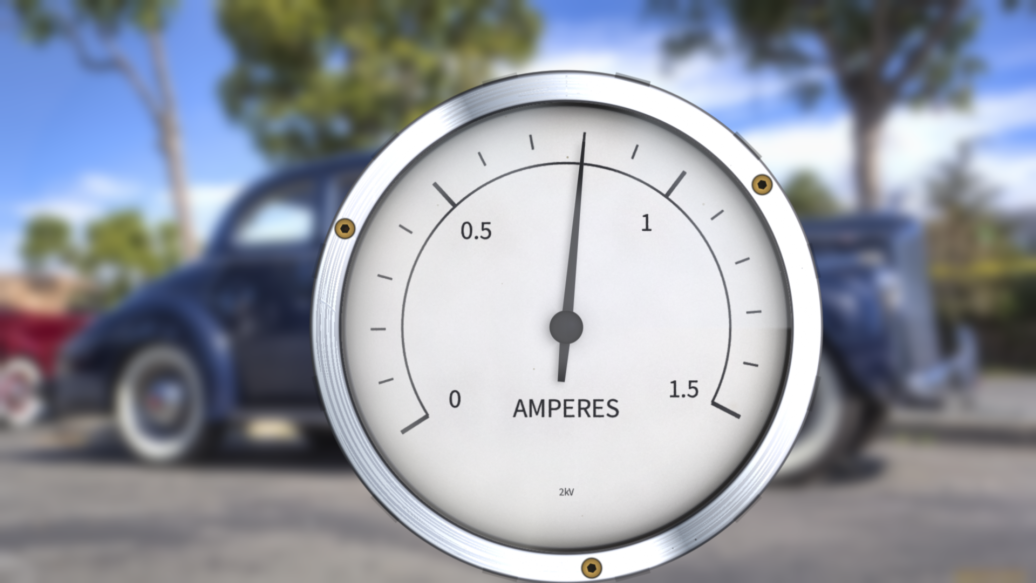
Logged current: {"value": 0.8, "unit": "A"}
